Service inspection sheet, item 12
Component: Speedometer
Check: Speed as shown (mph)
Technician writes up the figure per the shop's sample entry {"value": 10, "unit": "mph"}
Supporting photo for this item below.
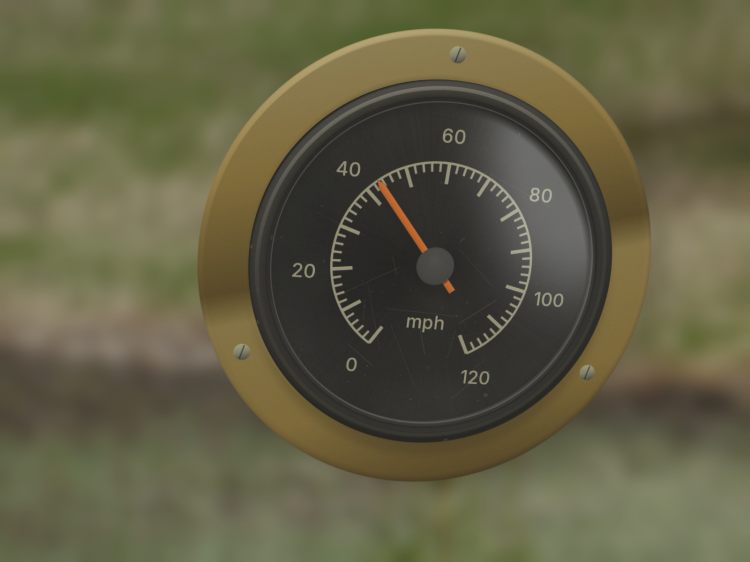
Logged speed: {"value": 43, "unit": "mph"}
